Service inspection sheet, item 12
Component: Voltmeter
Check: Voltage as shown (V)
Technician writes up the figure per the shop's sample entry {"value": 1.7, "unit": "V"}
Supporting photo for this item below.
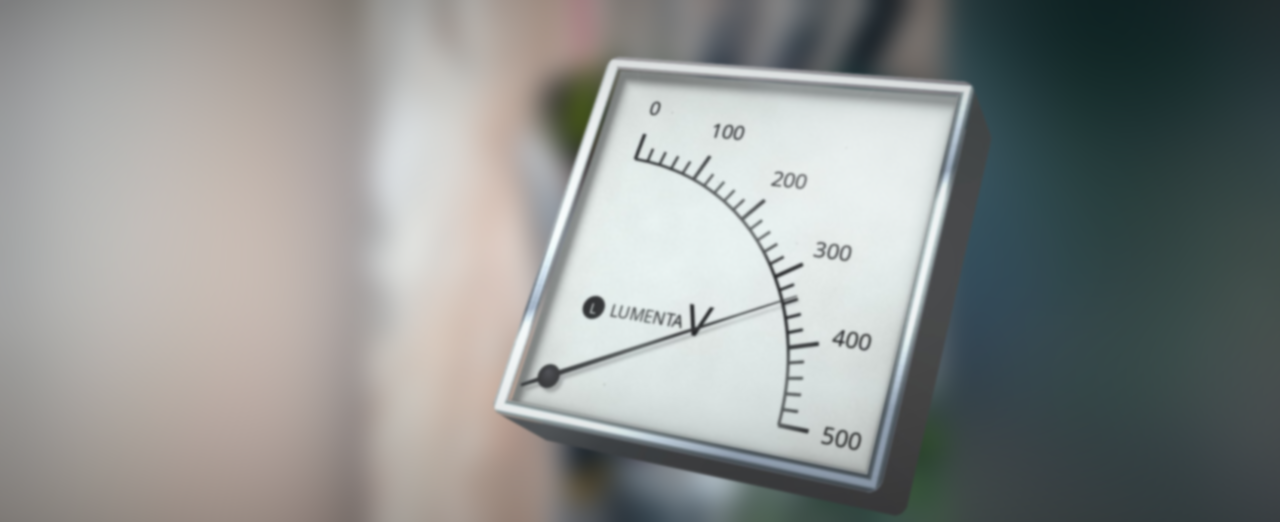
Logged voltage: {"value": 340, "unit": "V"}
